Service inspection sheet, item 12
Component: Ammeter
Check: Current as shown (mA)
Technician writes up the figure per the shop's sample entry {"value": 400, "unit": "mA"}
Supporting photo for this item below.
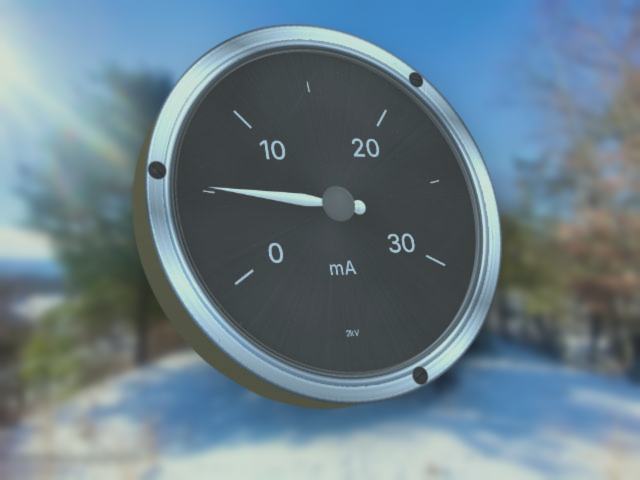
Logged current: {"value": 5, "unit": "mA"}
